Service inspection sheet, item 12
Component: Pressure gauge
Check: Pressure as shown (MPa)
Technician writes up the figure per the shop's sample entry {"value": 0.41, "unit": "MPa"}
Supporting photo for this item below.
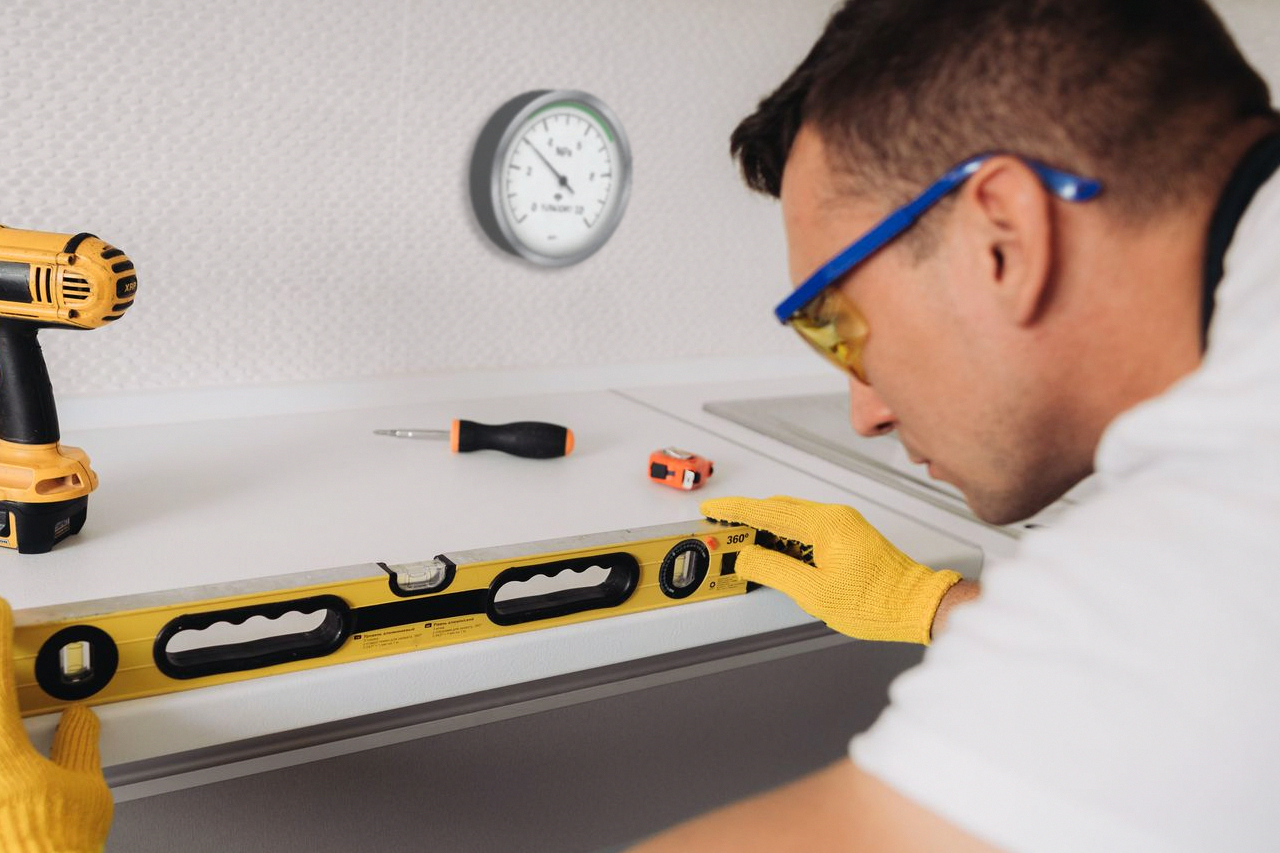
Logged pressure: {"value": 3, "unit": "MPa"}
